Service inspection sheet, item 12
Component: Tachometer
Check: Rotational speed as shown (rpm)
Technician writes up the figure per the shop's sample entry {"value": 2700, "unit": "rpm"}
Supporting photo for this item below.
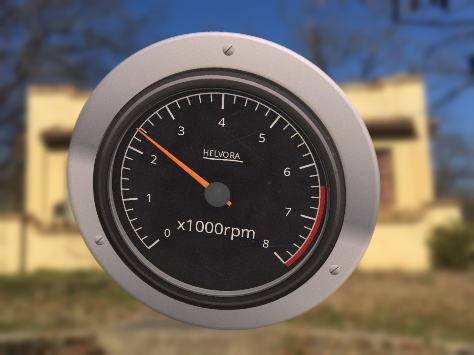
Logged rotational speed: {"value": 2400, "unit": "rpm"}
